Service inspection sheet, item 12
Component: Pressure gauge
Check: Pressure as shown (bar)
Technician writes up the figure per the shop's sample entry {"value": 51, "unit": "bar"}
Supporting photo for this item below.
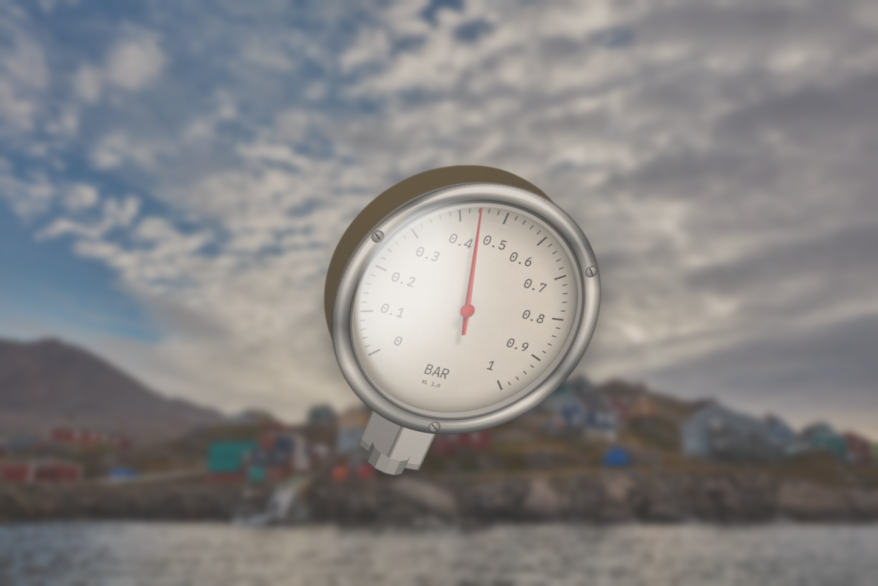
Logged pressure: {"value": 0.44, "unit": "bar"}
